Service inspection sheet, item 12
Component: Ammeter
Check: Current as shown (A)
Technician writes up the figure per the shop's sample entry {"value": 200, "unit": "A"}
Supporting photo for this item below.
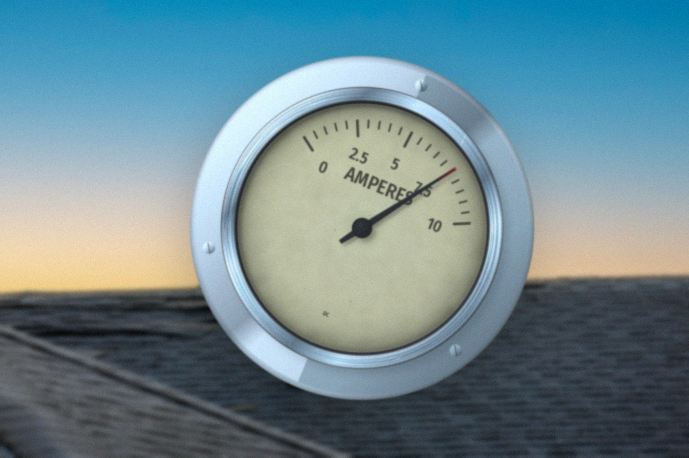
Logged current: {"value": 7.5, "unit": "A"}
